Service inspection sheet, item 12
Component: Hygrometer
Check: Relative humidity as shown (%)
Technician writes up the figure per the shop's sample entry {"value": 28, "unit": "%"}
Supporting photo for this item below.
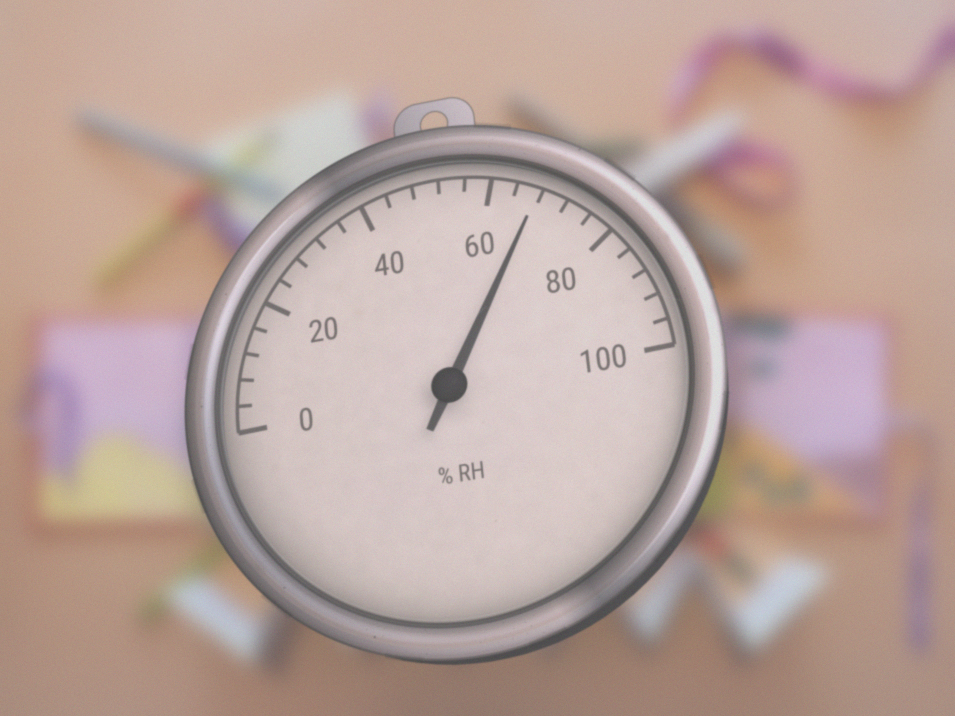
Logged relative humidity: {"value": 68, "unit": "%"}
